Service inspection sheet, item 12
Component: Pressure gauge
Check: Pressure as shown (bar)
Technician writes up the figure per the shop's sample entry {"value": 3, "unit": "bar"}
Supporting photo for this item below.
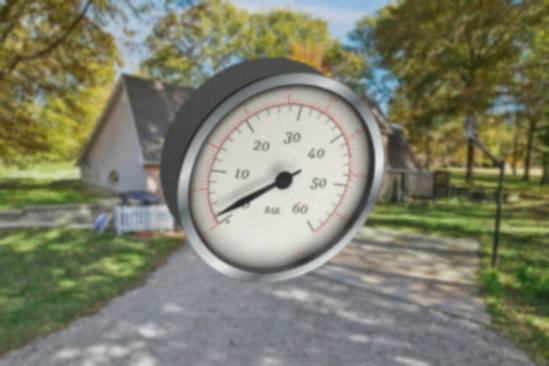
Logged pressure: {"value": 2, "unit": "bar"}
